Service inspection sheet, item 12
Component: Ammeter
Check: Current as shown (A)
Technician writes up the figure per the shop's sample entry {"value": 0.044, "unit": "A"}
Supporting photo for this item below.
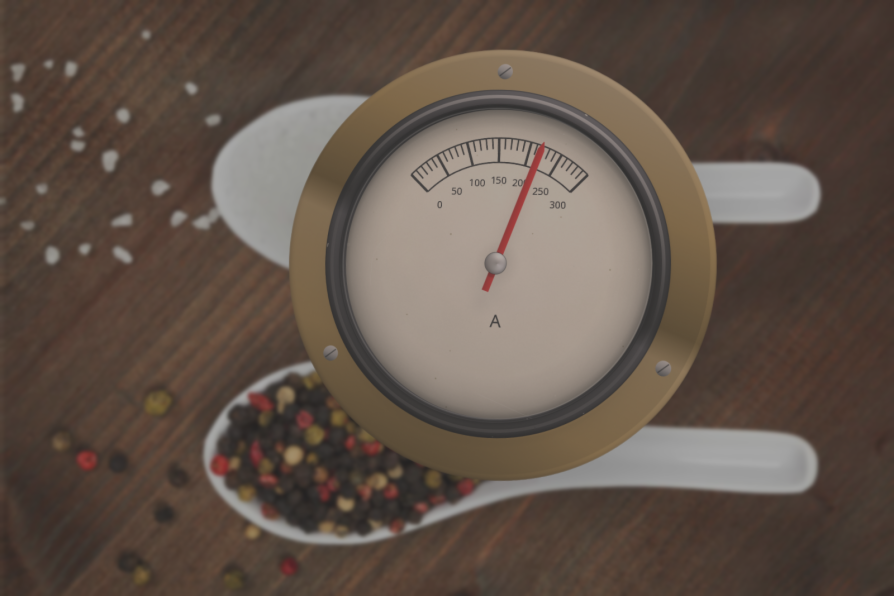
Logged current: {"value": 220, "unit": "A"}
